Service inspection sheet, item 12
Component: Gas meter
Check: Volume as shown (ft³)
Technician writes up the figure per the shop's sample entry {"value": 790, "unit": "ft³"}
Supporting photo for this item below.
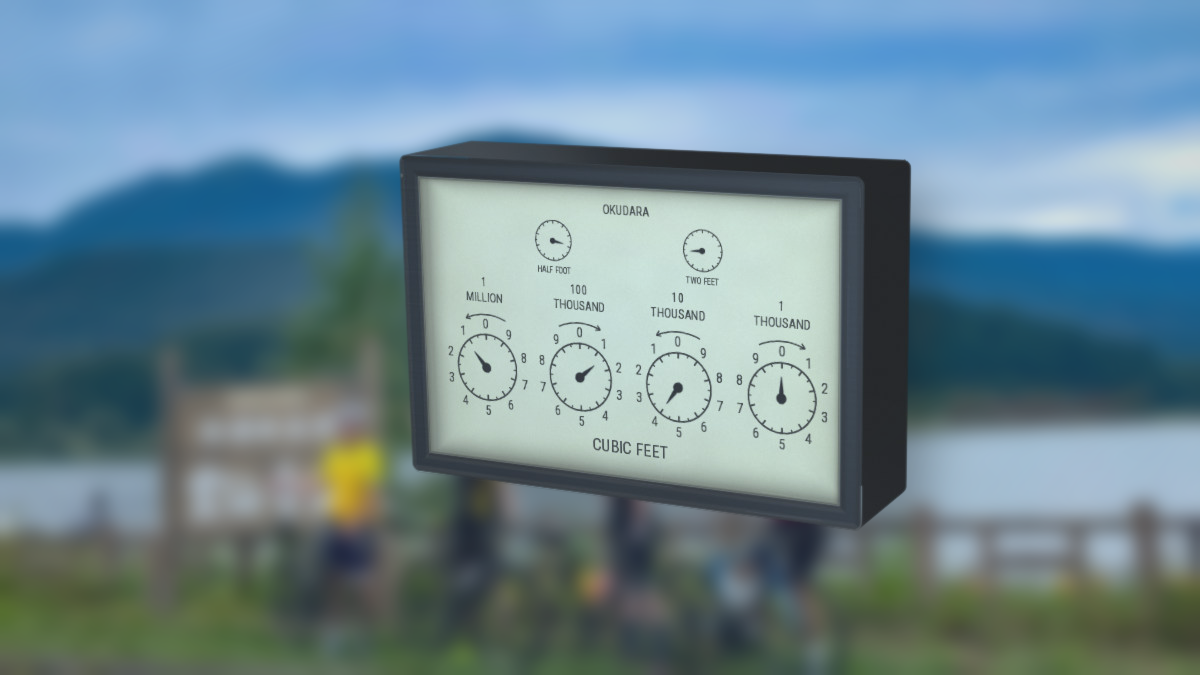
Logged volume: {"value": 114000, "unit": "ft³"}
